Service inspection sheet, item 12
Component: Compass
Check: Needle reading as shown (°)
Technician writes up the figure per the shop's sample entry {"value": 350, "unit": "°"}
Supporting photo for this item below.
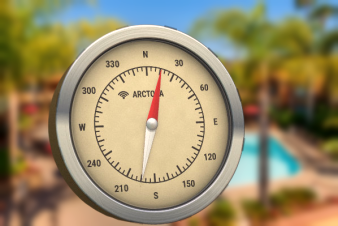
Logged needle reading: {"value": 15, "unit": "°"}
